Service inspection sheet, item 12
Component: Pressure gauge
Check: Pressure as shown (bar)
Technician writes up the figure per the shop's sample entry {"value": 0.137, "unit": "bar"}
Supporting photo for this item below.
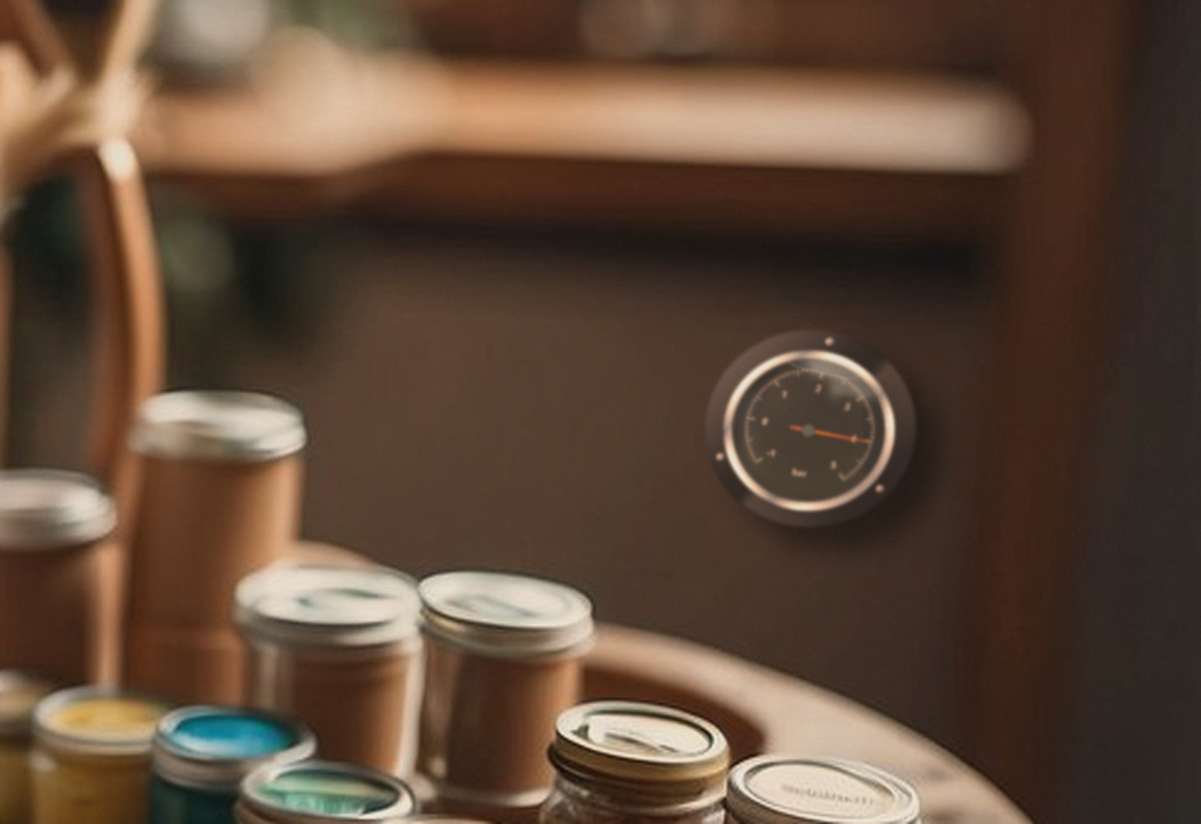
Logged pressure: {"value": 4, "unit": "bar"}
